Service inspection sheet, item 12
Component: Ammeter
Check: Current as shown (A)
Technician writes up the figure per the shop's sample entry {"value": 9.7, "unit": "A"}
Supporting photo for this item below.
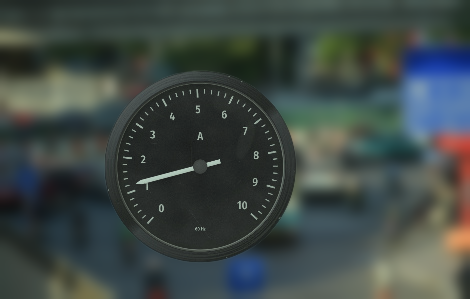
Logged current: {"value": 1.2, "unit": "A"}
